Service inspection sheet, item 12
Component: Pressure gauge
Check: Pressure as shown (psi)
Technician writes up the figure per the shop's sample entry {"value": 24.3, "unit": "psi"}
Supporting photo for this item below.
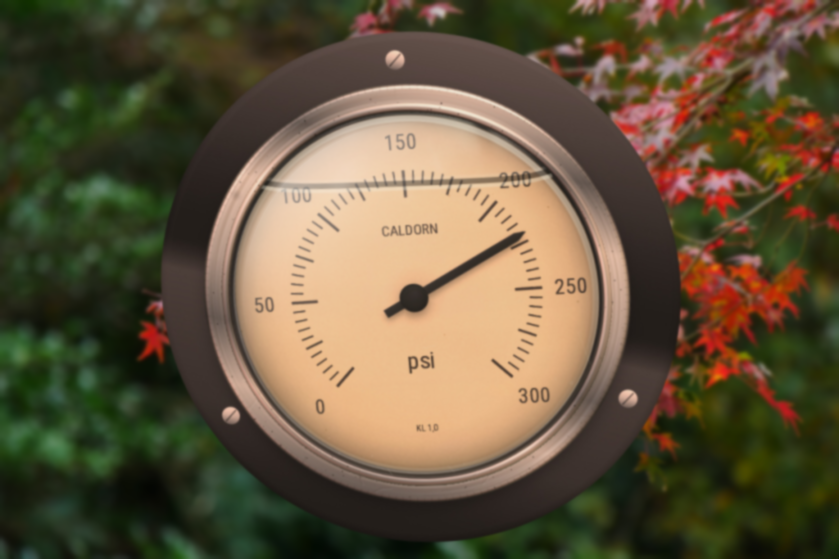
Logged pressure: {"value": 220, "unit": "psi"}
